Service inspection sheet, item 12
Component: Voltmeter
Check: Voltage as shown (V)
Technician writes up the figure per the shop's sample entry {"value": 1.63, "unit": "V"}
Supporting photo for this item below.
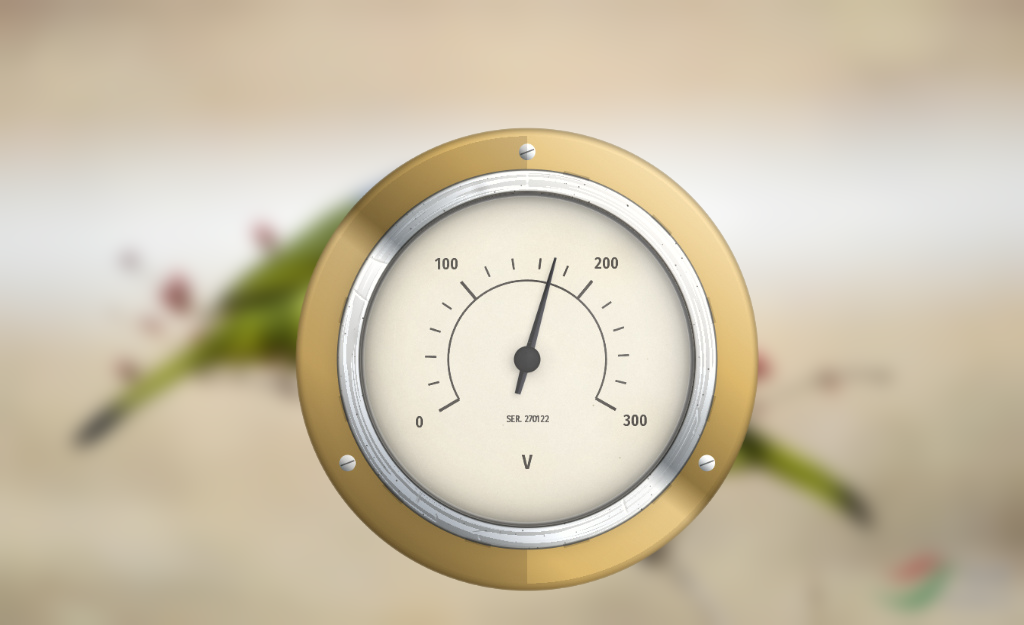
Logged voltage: {"value": 170, "unit": "V"}
